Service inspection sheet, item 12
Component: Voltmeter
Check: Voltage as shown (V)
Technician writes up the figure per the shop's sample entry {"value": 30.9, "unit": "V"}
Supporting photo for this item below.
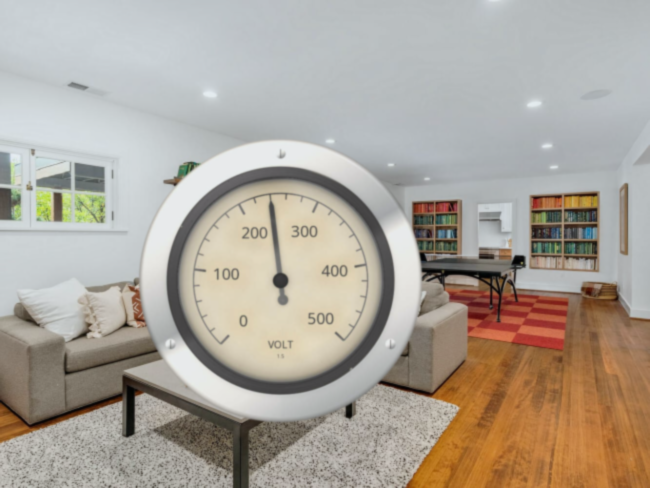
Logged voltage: {"value": 240, "unit": "V"}
